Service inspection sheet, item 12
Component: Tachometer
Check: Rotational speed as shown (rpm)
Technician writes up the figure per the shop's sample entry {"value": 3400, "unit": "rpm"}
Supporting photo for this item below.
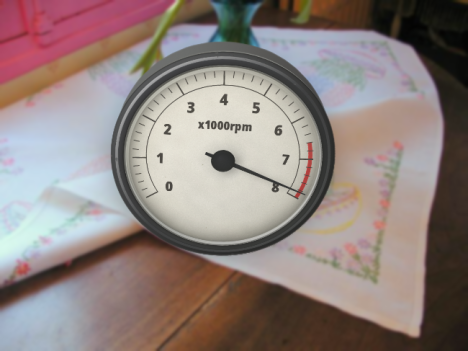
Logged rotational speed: {"value": 7800, "unit": "rpm"}
